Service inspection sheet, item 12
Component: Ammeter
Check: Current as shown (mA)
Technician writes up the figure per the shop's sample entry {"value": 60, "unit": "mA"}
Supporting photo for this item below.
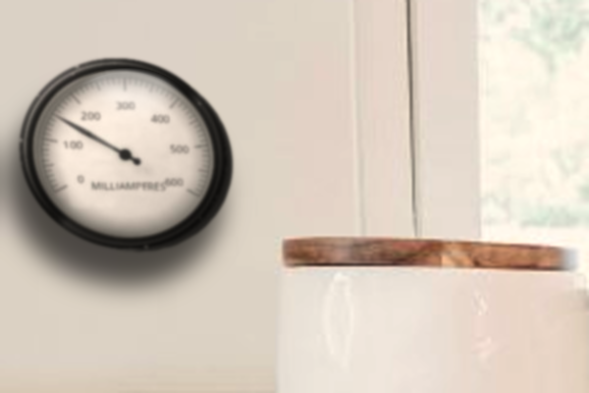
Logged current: {"value": 150, "unit": "mA"}
